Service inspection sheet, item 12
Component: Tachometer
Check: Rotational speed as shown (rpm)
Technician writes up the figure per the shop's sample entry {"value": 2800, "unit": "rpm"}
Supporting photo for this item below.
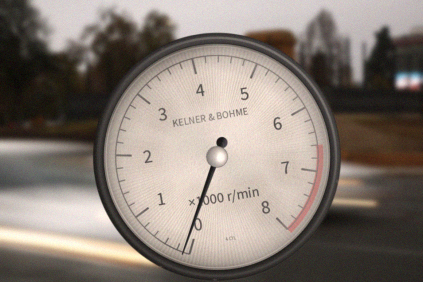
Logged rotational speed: {"value": 100, "unit": "rpm"}
